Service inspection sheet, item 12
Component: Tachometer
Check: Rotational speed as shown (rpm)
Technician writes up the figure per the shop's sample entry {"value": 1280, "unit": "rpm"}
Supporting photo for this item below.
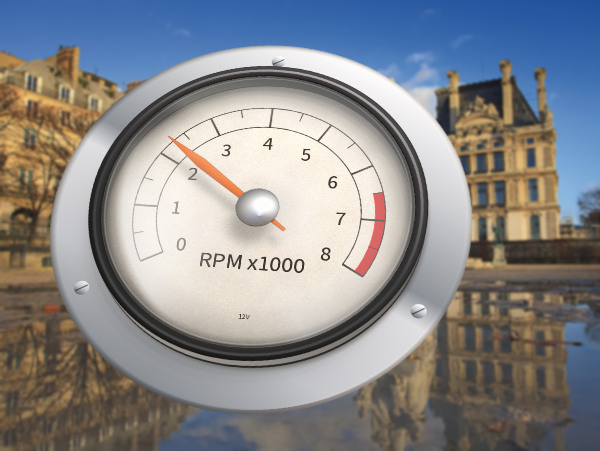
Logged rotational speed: {"value": 2250, "unit": "rpm"}
